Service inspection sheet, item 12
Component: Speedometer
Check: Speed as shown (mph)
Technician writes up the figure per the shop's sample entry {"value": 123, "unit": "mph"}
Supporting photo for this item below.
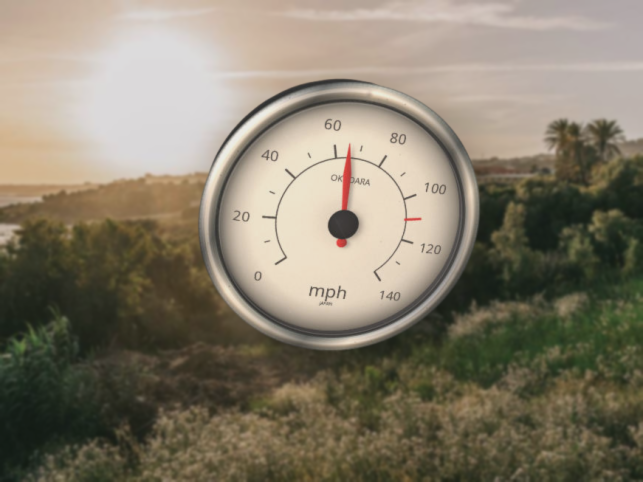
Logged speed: {"value": 65, "unit": "mph"}
